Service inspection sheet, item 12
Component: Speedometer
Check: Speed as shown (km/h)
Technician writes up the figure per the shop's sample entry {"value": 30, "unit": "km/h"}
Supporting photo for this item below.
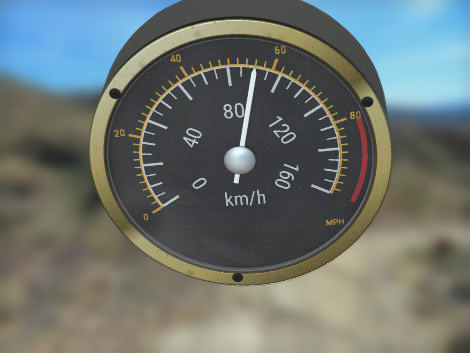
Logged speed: {"value": 90, "unit": "km/h"}
